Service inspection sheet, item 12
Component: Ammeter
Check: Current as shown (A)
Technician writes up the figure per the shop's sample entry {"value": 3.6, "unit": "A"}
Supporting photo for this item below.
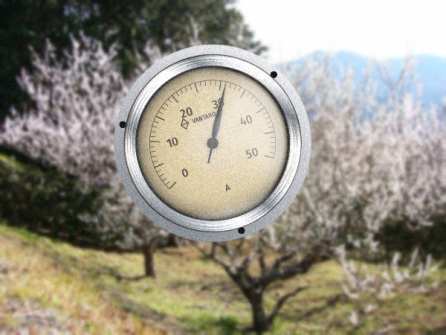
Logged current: {"value": 31, "unit": "A"}
